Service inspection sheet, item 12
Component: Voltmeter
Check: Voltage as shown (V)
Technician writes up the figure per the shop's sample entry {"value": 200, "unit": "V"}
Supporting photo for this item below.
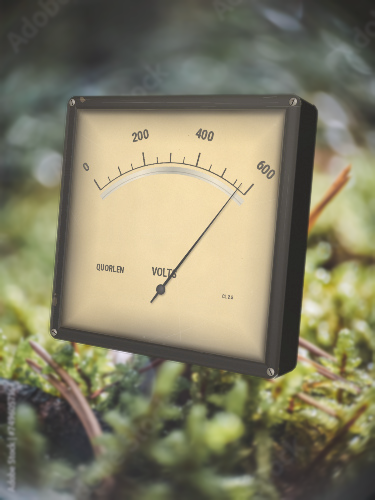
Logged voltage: {"value": 575, "unit": "V"}
